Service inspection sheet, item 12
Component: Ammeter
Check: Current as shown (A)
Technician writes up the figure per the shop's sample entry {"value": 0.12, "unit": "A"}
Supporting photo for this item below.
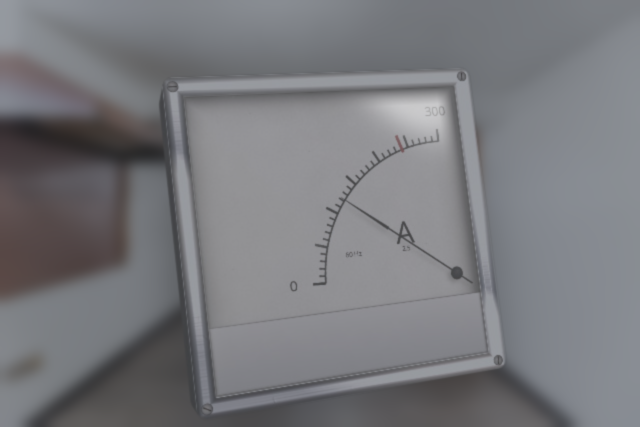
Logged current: {"value": 120, "unit": "A"}
